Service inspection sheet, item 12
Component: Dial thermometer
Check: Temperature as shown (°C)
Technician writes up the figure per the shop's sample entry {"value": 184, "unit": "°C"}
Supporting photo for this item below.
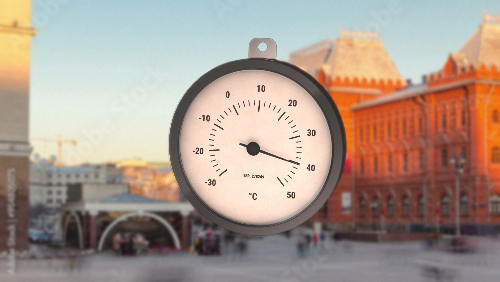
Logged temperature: {"value": 40, "unit": "°C"}
